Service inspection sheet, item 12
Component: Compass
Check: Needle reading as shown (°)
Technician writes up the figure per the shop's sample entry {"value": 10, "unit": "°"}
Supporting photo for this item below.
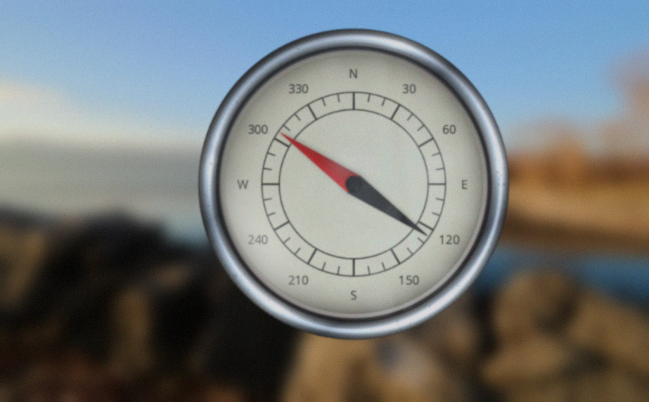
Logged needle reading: {"value": 305, "unit": "°"}
